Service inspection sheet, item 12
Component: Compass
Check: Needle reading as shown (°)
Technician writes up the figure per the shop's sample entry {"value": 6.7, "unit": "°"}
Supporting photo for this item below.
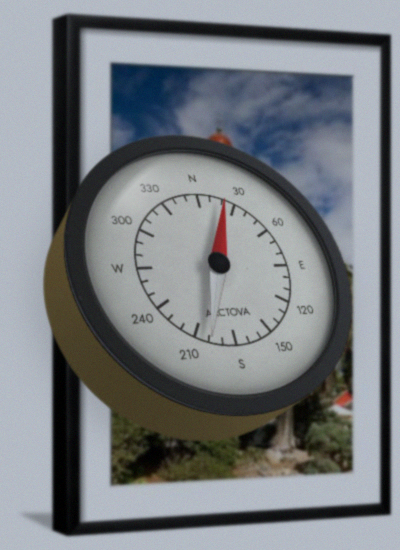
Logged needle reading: {"value": 20, "unit": "°"}
